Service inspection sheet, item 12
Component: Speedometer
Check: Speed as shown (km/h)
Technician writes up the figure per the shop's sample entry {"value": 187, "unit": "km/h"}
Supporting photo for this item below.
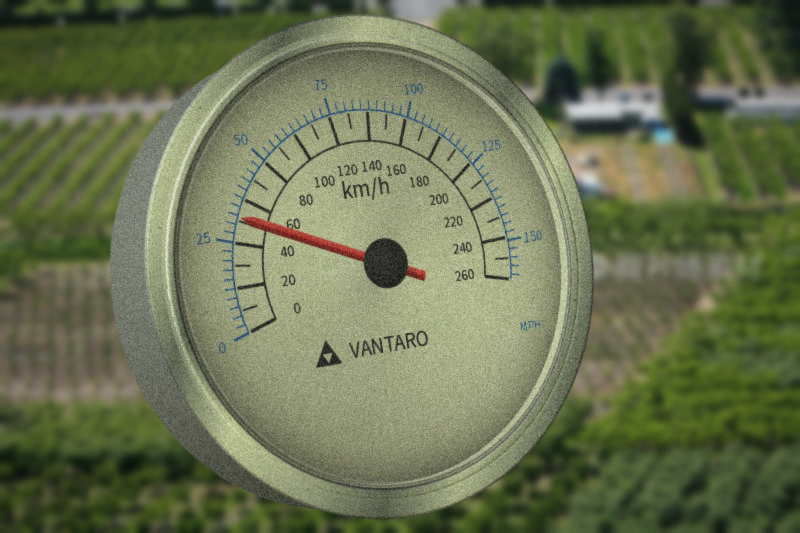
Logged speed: {"value": 50, "unit": "km/h"}
